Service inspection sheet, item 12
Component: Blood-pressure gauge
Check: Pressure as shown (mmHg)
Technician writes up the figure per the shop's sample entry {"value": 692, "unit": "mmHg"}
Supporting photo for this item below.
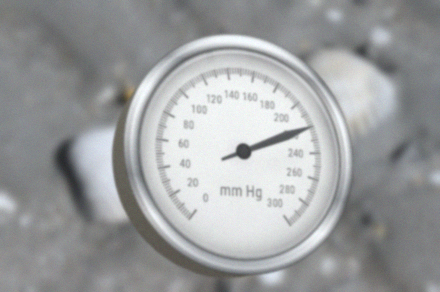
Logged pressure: {"value": 220, "unit": "mmHg"}
